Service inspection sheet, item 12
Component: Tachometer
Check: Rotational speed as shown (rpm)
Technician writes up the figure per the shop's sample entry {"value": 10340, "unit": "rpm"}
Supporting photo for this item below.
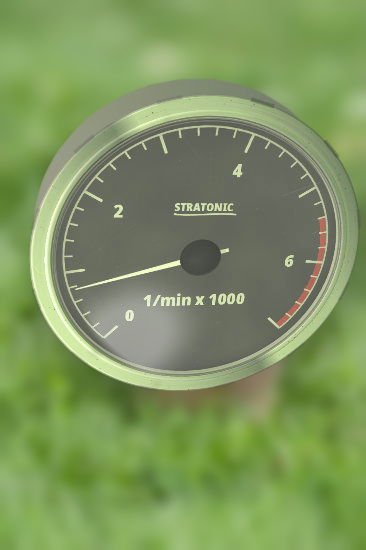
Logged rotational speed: {"value": 800, "unit": "rpm"}
